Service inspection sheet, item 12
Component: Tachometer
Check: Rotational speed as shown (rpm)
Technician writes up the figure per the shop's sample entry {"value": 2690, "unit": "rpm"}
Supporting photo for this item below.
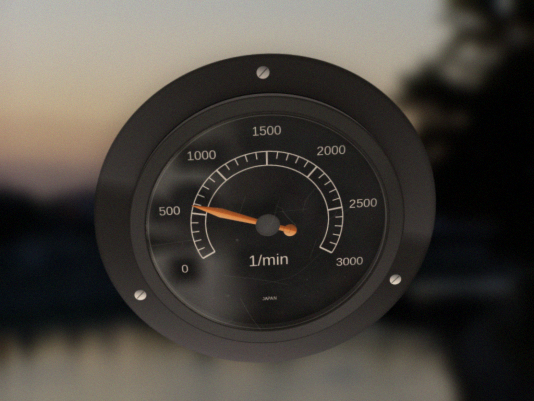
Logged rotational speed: {"value": 600, "unit": "rpm"}
